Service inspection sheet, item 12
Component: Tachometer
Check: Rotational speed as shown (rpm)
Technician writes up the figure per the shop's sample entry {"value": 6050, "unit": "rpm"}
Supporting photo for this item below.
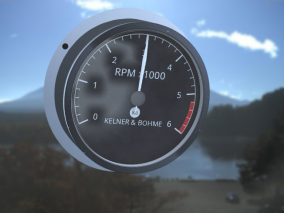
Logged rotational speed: {"value": 3000, "unit": "rpm"}
